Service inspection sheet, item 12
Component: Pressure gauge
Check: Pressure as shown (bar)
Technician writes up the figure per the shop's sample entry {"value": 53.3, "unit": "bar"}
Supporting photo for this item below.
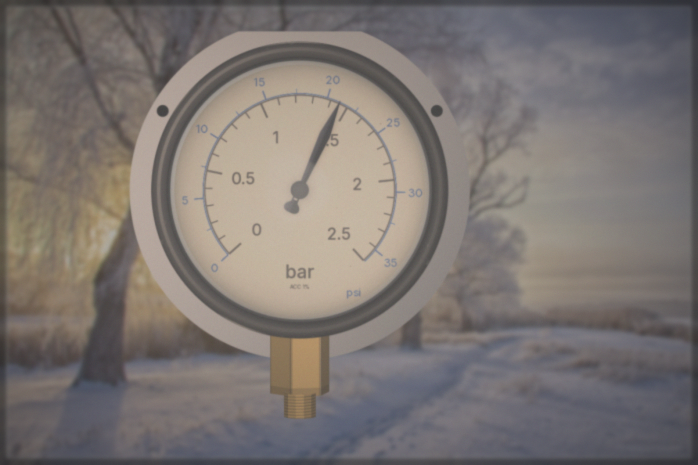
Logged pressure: {"value": 1.45, "unit": "bar"}
